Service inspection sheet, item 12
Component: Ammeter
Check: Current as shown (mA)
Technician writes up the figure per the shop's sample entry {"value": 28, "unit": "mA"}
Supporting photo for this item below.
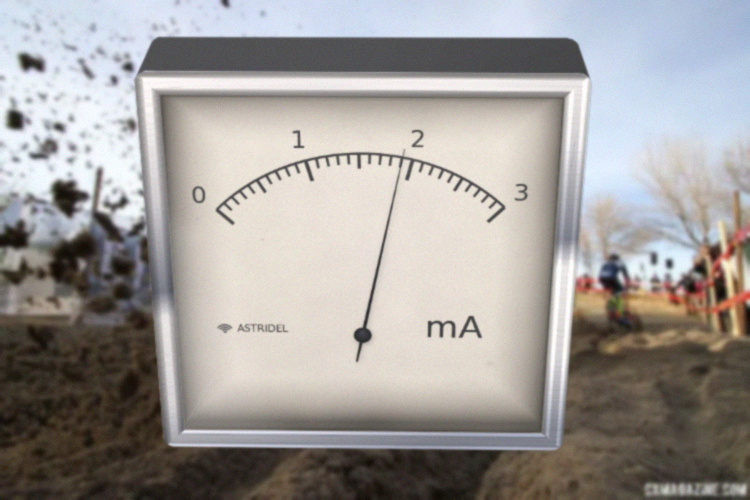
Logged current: {"value": 1.9, "unit": "mA"}
